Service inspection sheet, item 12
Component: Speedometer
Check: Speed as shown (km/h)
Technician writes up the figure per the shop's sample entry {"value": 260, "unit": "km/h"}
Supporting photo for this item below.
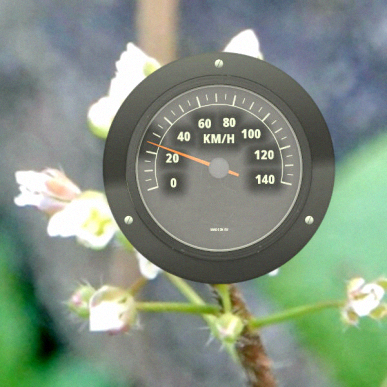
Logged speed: {"value": 25, "unit": "km/h"}
